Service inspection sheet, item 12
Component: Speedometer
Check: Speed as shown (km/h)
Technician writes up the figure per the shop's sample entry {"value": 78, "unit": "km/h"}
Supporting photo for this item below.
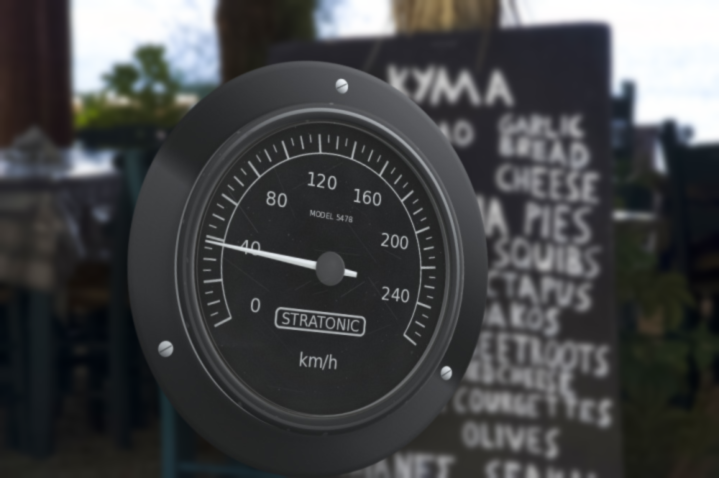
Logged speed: {"value": 37.5, "unit": "km/h"}
